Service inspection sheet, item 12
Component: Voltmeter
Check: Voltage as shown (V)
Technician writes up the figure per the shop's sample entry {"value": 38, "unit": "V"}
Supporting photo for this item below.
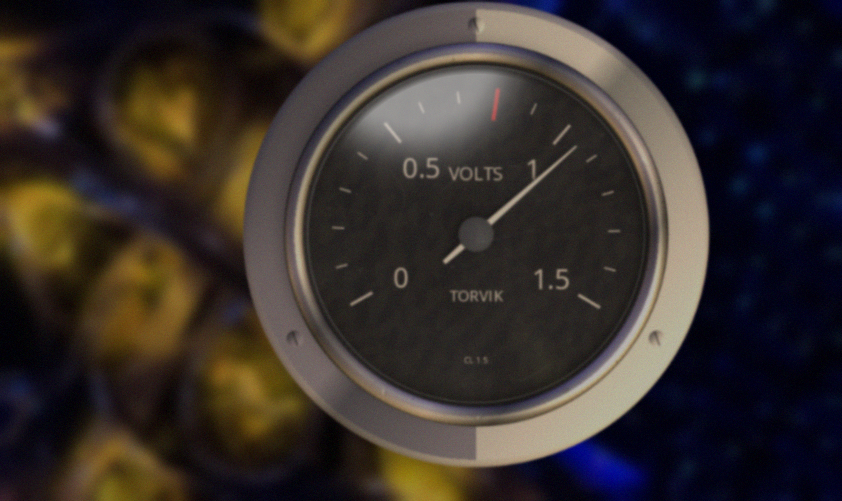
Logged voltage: {"value": 1.05, "unit": "V"}
